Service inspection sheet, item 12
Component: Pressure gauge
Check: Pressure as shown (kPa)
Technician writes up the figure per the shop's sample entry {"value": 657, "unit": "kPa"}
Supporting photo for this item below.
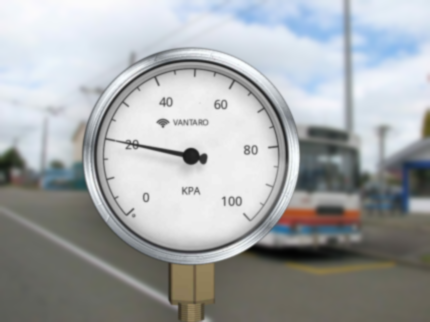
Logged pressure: {"value": 20, "unit": "kPa"}
